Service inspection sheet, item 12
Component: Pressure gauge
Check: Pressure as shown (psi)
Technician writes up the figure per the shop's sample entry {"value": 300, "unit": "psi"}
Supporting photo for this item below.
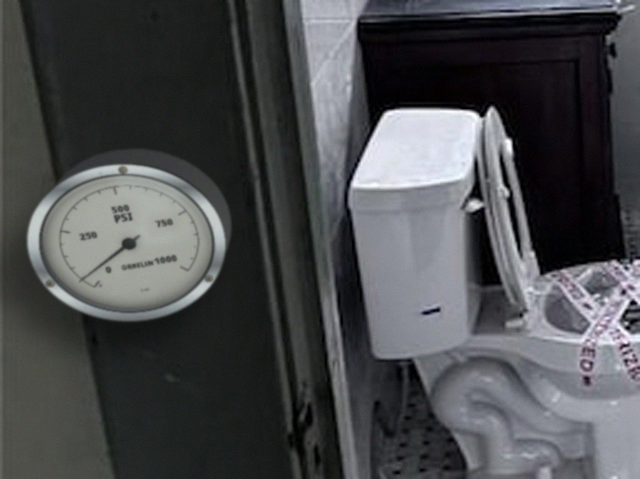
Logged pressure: {"value": 50, "unit": "psi"}
